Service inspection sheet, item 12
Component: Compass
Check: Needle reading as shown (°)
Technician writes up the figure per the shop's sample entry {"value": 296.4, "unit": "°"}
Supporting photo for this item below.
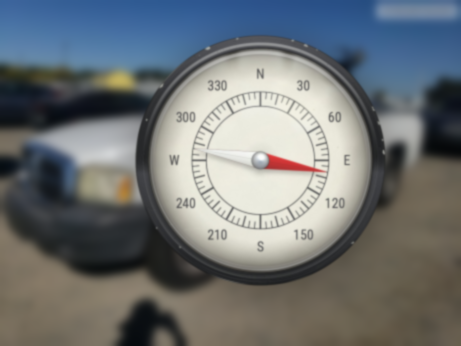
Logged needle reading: {"value": 100, "unit": "°"}
